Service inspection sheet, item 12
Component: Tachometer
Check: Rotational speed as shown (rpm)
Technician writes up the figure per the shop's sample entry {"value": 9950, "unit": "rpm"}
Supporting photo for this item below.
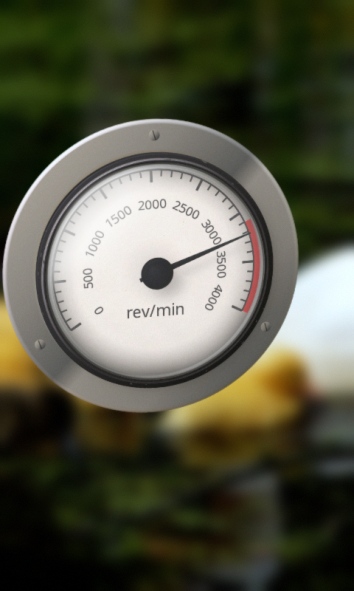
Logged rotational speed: {"value": 3200, "unit": "rpm"}
